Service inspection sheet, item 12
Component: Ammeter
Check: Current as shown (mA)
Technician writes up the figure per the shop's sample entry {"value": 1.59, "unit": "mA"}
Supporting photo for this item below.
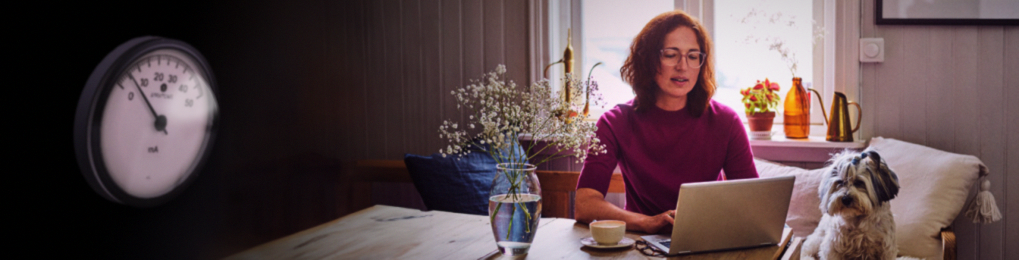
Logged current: {"value": 5, "unit": "mA"}
